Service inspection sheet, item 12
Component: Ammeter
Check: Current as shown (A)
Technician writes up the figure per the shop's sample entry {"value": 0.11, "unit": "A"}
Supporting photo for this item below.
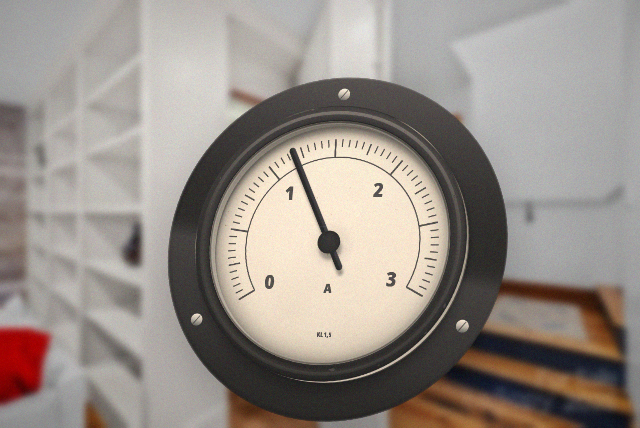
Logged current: {"value": 1.2, "unit": "A"}
